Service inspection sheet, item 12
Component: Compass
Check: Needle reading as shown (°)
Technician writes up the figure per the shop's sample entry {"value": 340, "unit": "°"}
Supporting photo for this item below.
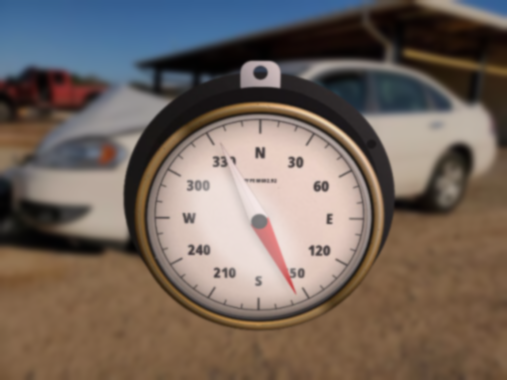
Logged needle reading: {"value": 155, "unit": "°"}
